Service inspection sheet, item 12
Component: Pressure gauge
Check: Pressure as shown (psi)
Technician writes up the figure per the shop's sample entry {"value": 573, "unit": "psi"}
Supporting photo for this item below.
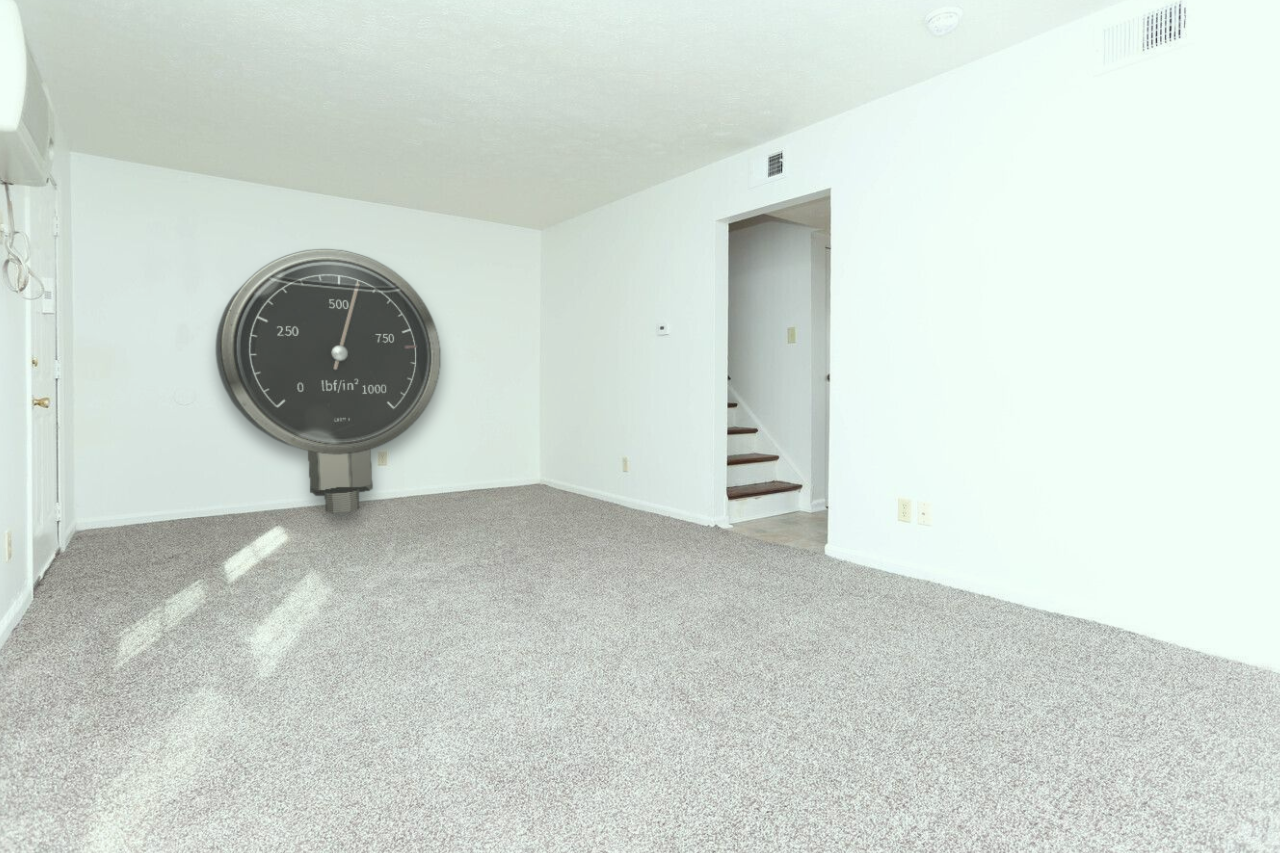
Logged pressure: {"value": 550, "unit": "psi"}
